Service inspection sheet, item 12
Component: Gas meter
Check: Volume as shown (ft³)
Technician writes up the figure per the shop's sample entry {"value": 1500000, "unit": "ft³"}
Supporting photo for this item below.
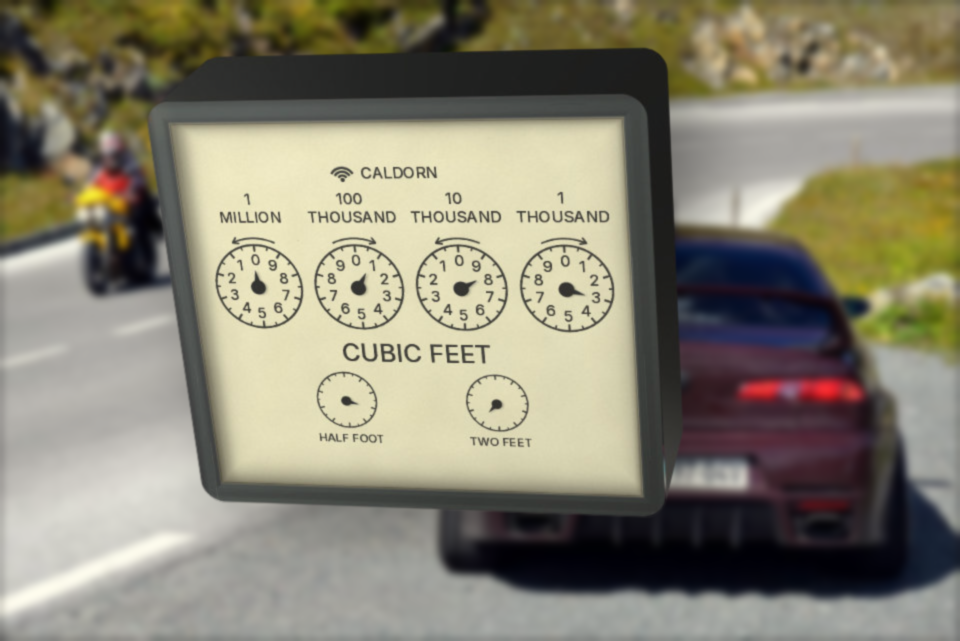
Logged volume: {"value": 8300, "unit": "ft³"}
